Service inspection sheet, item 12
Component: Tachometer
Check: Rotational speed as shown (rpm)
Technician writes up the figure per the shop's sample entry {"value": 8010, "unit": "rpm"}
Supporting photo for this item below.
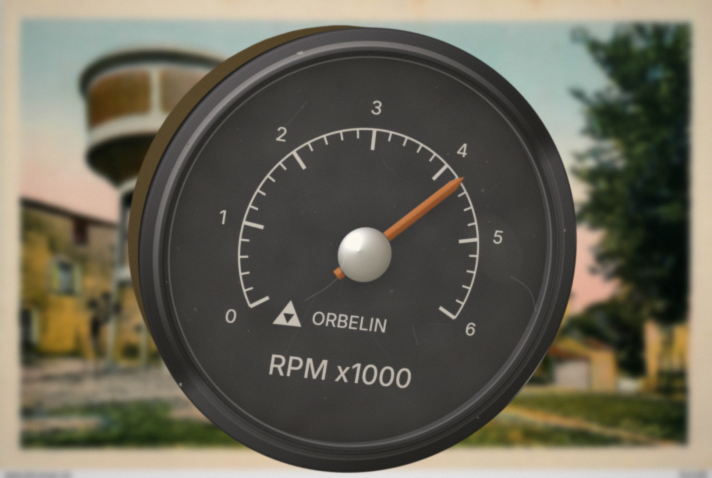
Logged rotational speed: {"value": 4200, "unit": "rpm"}
